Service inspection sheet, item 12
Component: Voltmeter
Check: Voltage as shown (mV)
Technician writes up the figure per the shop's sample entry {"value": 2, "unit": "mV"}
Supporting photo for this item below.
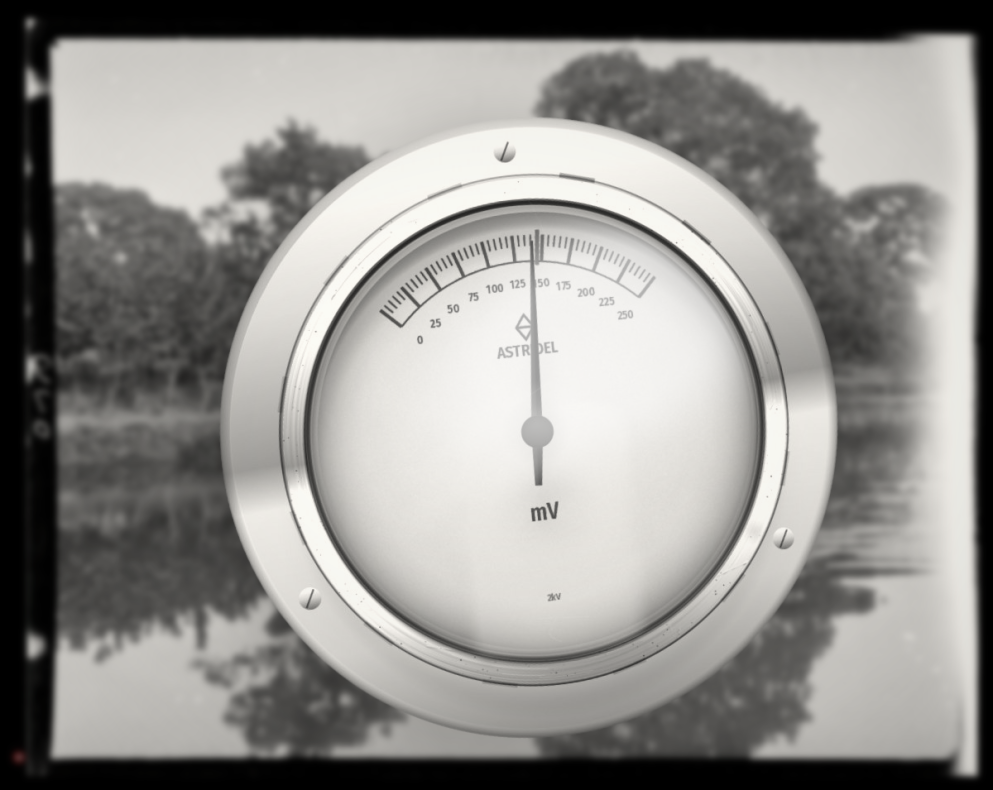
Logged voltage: {"value": 140, "unit": "mV"}
